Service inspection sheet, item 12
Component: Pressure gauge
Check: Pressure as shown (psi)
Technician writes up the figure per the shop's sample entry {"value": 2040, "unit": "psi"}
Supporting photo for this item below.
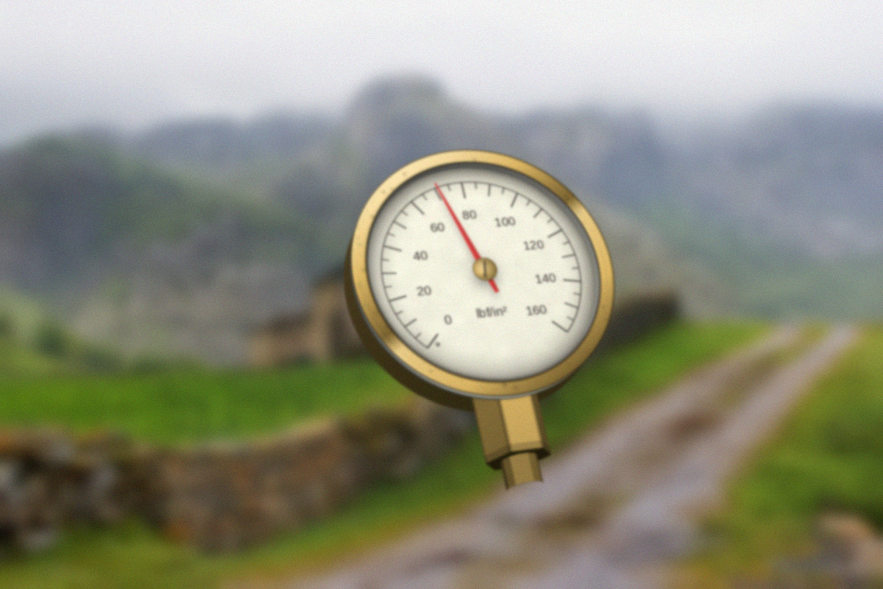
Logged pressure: {"value": 70, "unit": "psi"}
